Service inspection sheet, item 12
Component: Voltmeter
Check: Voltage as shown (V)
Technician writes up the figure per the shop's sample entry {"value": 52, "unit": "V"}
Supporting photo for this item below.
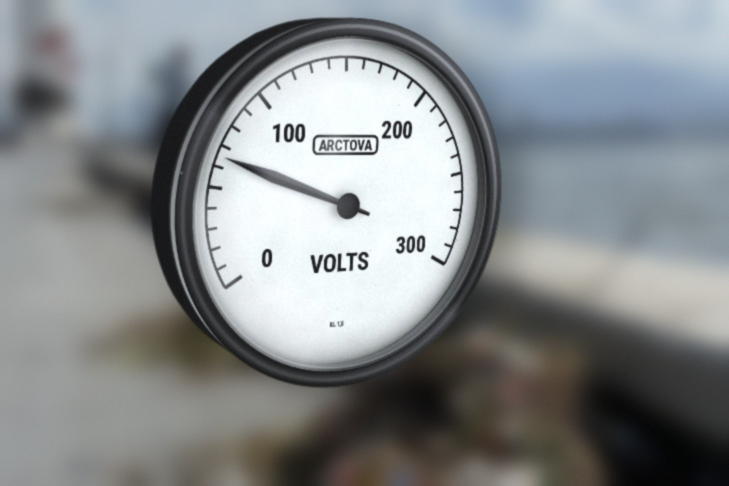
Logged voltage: {"value": 65, "unit": "V"}
